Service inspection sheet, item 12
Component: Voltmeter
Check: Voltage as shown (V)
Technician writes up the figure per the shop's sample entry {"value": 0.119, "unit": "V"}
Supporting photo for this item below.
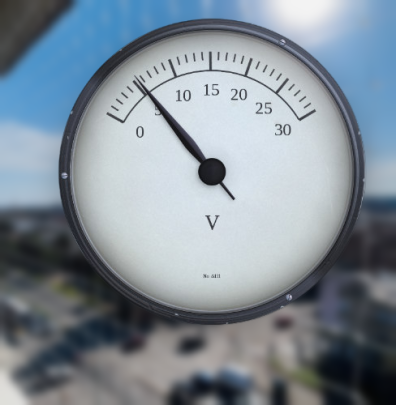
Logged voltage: {"value": 5.5, "unit": "V"}
